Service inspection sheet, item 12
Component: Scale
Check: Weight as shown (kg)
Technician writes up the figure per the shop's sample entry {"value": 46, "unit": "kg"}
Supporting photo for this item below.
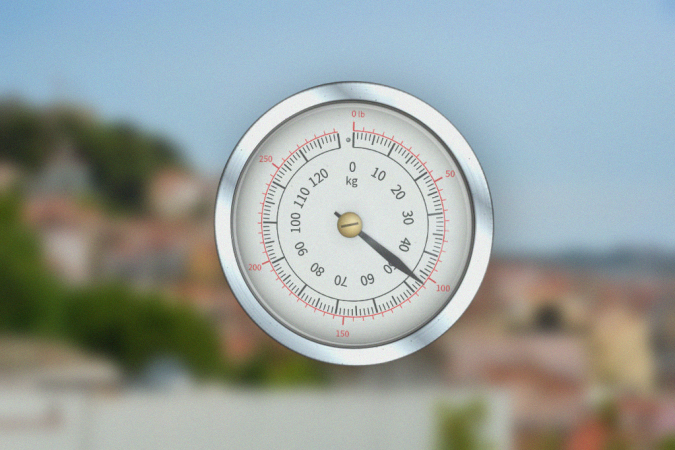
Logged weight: {"value": 47, "unit": "kg"}
